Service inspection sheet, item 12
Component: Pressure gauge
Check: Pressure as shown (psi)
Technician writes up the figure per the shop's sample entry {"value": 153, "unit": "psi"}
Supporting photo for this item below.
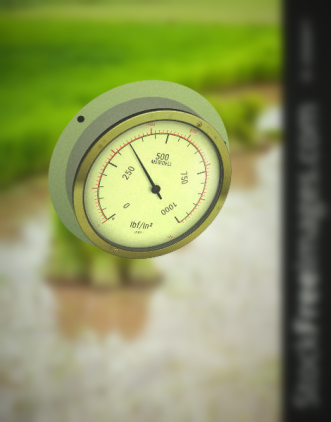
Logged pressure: {"value": 350, "unit": "psi"}
